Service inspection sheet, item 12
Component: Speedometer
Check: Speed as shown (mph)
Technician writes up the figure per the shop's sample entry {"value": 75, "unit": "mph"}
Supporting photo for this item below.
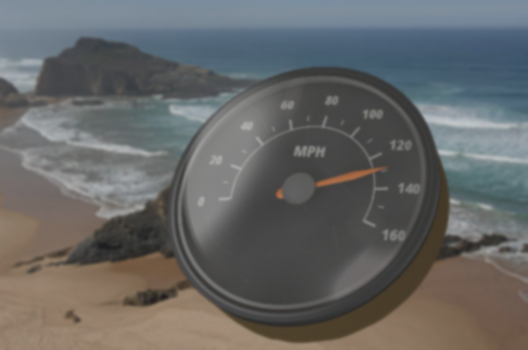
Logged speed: {"value": 130, "unit": "mph"}
